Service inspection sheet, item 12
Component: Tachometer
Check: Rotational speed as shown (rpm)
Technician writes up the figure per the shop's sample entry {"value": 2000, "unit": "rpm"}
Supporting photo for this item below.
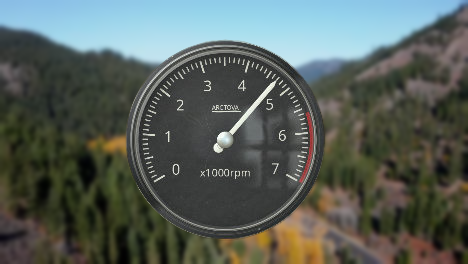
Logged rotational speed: {"value": 4700, "unit": "rpm"}
